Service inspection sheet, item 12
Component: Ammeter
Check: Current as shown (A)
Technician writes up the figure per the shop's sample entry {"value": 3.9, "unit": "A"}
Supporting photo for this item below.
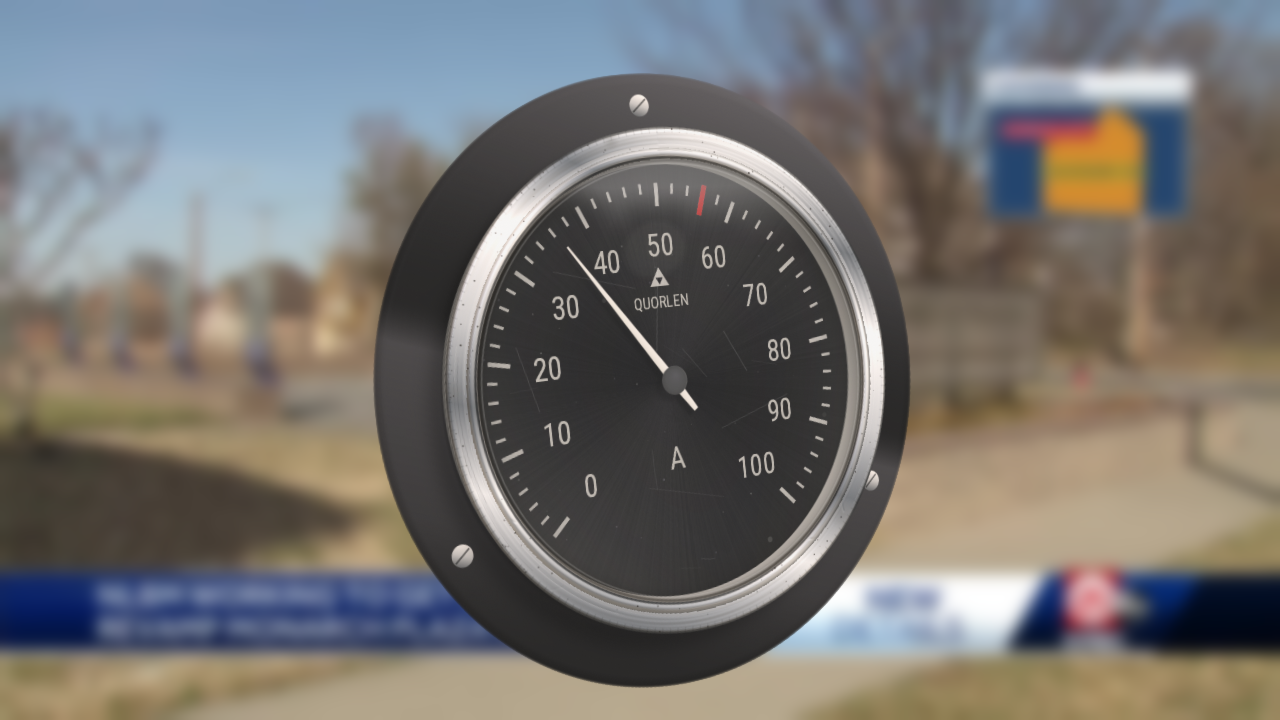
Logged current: {"value": 36, "unit": "A"}
